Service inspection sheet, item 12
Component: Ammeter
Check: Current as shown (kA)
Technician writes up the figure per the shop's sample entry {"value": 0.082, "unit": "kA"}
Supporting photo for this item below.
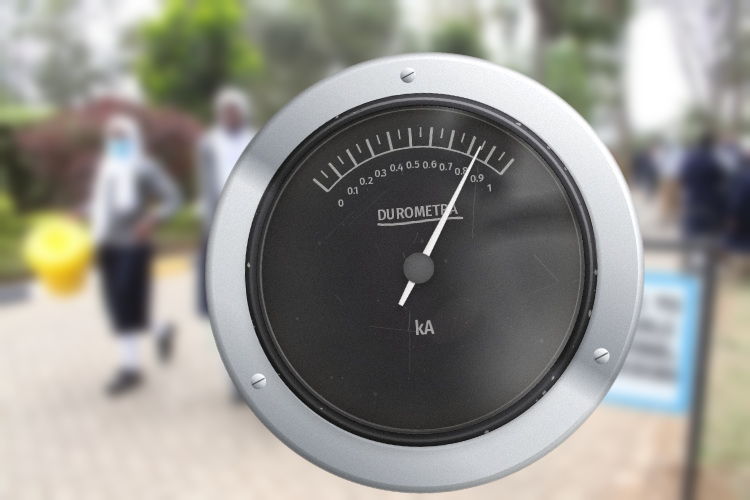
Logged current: {"value": 0.85, "unit": "kA"}
